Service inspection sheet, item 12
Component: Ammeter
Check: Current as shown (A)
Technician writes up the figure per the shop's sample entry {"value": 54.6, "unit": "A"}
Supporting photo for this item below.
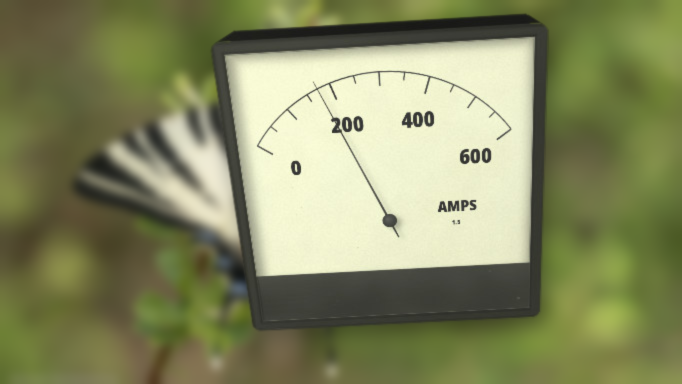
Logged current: {"value": 175, "unit": "A"}
